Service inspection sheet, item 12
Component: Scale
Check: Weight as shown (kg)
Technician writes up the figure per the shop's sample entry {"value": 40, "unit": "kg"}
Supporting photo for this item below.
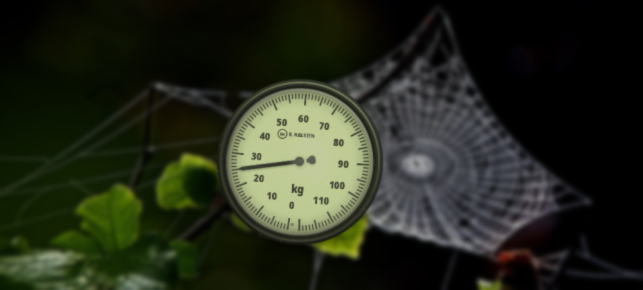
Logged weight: {"value": 25, "unit": "kg"}
